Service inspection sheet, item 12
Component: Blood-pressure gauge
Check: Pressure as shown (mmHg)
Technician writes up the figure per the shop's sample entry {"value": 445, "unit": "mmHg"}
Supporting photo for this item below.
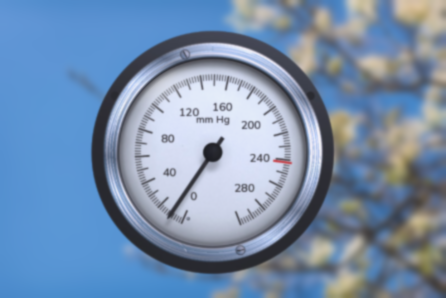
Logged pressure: {"value": 10, "unit": "mmHg"}
